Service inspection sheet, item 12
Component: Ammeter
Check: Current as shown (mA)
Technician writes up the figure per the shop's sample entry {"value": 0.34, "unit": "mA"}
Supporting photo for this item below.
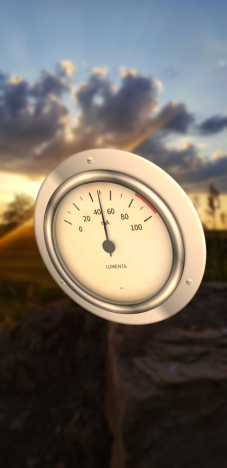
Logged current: {"value": 50, "unit": "mA"}
